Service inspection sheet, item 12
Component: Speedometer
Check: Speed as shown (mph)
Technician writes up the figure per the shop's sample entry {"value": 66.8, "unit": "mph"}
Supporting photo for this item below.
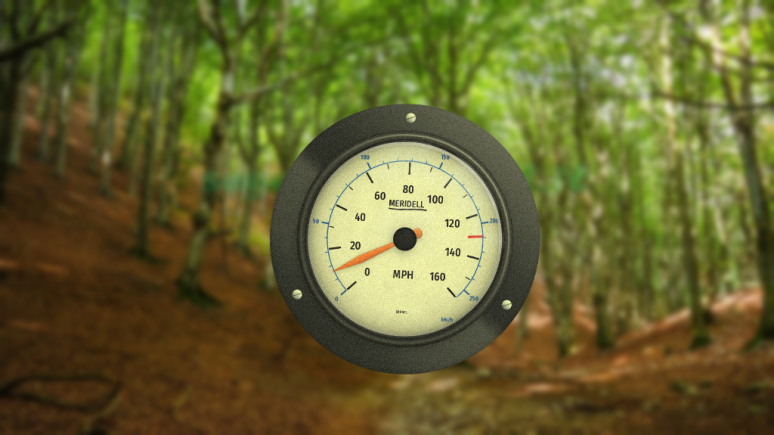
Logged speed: {"value": 10, "unit": "mph"}
